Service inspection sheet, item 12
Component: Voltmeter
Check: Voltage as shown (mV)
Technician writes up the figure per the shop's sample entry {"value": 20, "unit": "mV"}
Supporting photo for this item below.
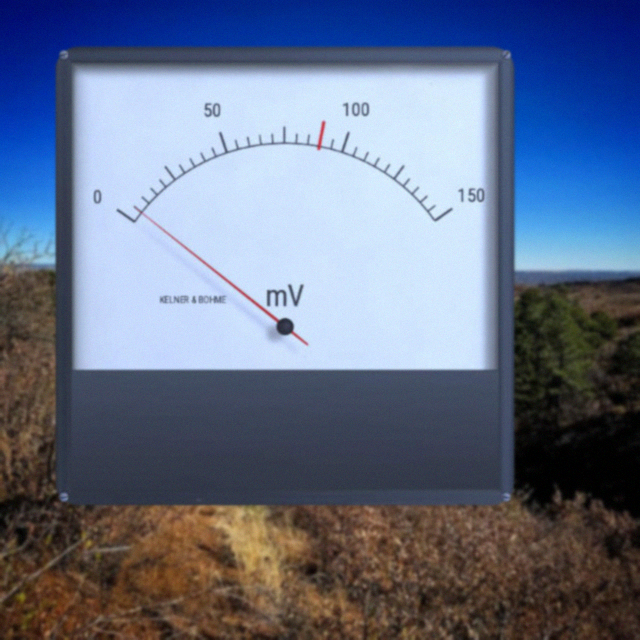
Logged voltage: {"value": 5, "unit": "mV"}
